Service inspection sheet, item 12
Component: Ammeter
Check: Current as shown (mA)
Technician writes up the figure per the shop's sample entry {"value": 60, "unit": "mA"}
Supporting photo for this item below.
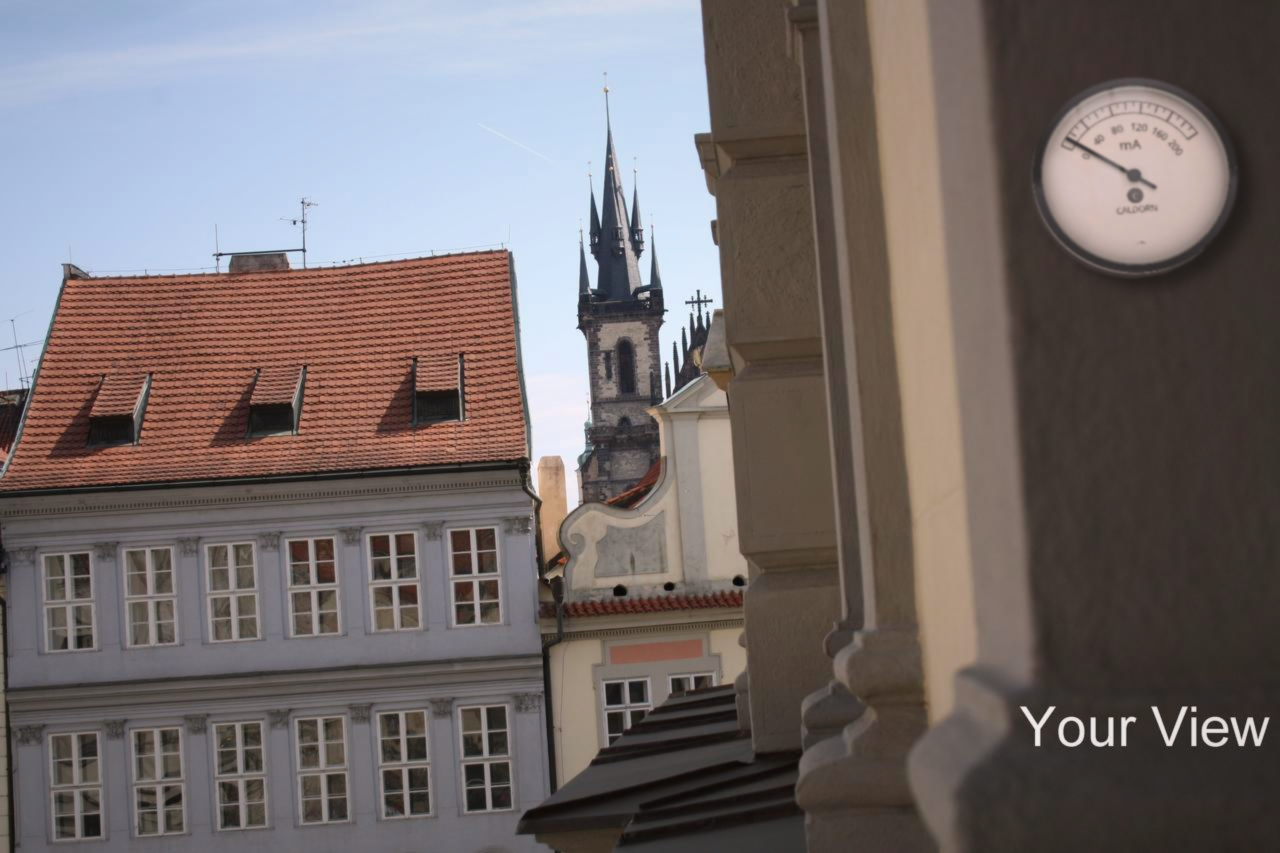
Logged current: {"value": 10, "unit": "mA"}
